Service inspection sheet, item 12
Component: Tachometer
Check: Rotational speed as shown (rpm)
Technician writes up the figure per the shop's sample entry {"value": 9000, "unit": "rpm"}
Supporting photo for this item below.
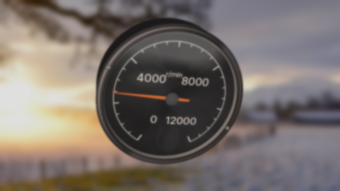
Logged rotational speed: {"value": 2500, "unit": "rpm"}
